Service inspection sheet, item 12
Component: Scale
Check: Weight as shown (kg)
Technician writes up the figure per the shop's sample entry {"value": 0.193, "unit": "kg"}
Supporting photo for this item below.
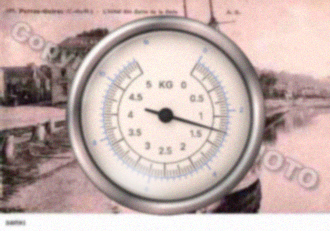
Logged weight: {"value": 1.25, "unit": "kg"}
